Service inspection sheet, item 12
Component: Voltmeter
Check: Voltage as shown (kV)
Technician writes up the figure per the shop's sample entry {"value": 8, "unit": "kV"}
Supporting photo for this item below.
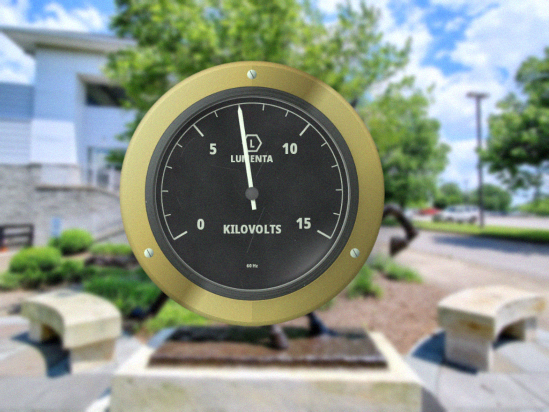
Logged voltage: {"value": 7, "unit": "kV"}
